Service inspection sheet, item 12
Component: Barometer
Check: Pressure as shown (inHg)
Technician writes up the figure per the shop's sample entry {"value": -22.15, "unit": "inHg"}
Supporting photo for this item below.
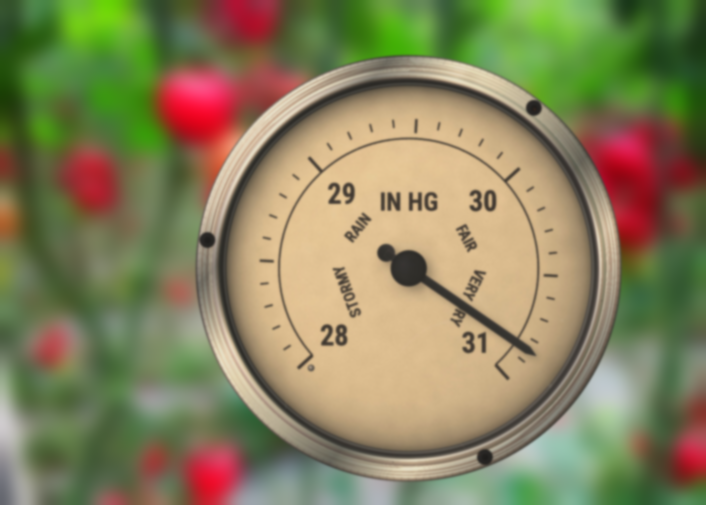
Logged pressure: {"value": 30.85, "unit": "inHg"}
